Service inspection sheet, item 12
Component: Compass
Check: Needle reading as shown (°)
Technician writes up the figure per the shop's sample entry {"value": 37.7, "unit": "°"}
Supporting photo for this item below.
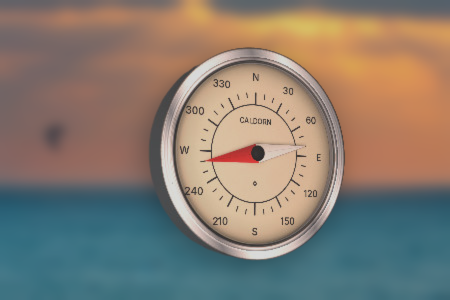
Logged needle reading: {"value": 260, "unit": "°"}
